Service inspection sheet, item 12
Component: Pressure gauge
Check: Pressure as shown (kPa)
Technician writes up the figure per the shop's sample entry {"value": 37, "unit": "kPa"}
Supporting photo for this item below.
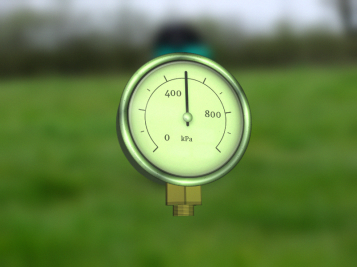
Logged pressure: {"value": 500, "unit": "kPa"}
